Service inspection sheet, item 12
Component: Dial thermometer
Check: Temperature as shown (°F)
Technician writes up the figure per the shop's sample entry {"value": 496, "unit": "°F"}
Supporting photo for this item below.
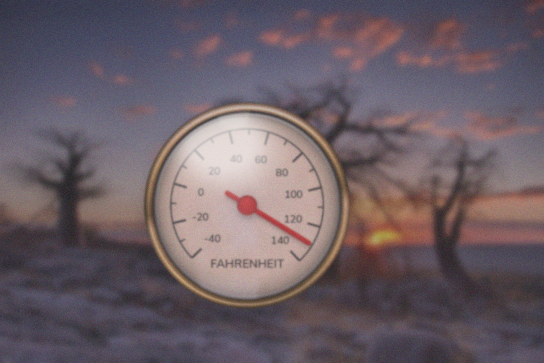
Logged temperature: {"value": 130, "unit": "°F"}
